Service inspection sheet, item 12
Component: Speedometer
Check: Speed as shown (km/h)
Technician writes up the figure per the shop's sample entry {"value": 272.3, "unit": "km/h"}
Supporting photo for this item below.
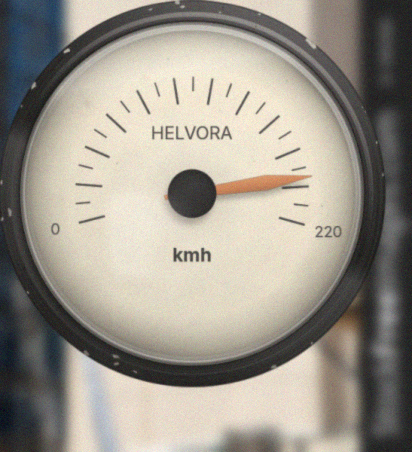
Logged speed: {"value": 195, "unit": "km/h"}
